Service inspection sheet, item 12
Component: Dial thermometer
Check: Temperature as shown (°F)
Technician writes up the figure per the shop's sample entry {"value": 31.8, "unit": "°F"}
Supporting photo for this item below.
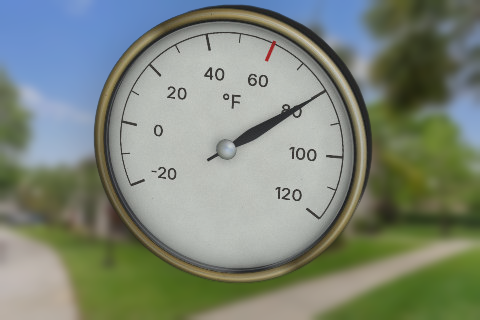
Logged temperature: {"value": 80, "unit": "°F"}
